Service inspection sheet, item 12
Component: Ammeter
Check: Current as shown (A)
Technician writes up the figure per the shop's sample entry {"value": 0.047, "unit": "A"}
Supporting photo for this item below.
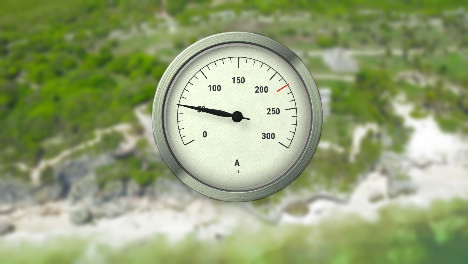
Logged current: {"value": 50, "unit": "A"}
